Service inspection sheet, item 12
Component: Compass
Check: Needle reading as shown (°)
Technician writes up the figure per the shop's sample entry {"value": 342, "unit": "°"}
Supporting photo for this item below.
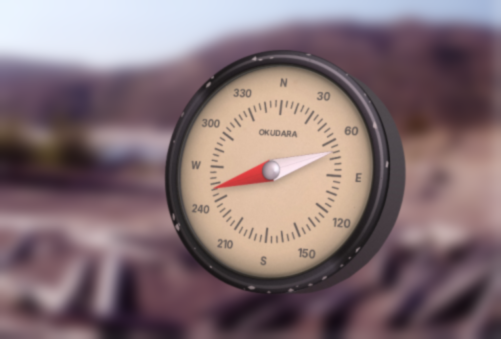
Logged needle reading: {"value": 250, "unit": "°"}
